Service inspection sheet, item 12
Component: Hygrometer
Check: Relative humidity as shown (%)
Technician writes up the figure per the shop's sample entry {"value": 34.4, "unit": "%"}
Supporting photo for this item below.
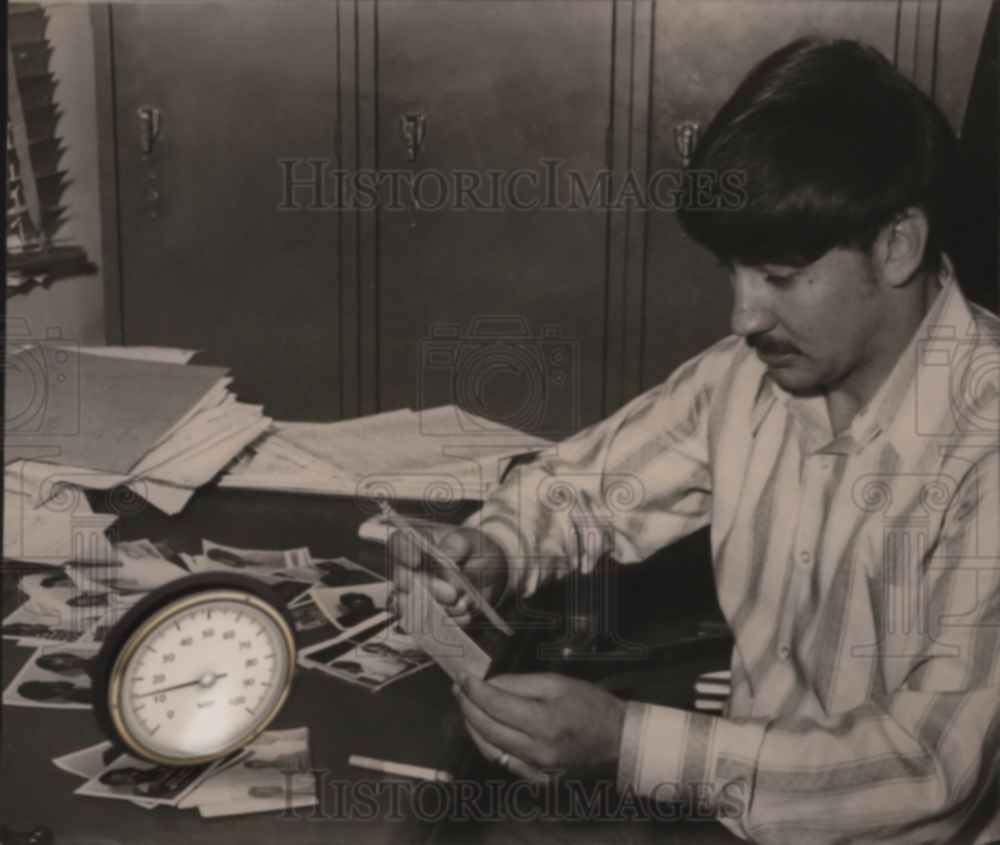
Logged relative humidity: {"value": 15, "unit": "%"}
